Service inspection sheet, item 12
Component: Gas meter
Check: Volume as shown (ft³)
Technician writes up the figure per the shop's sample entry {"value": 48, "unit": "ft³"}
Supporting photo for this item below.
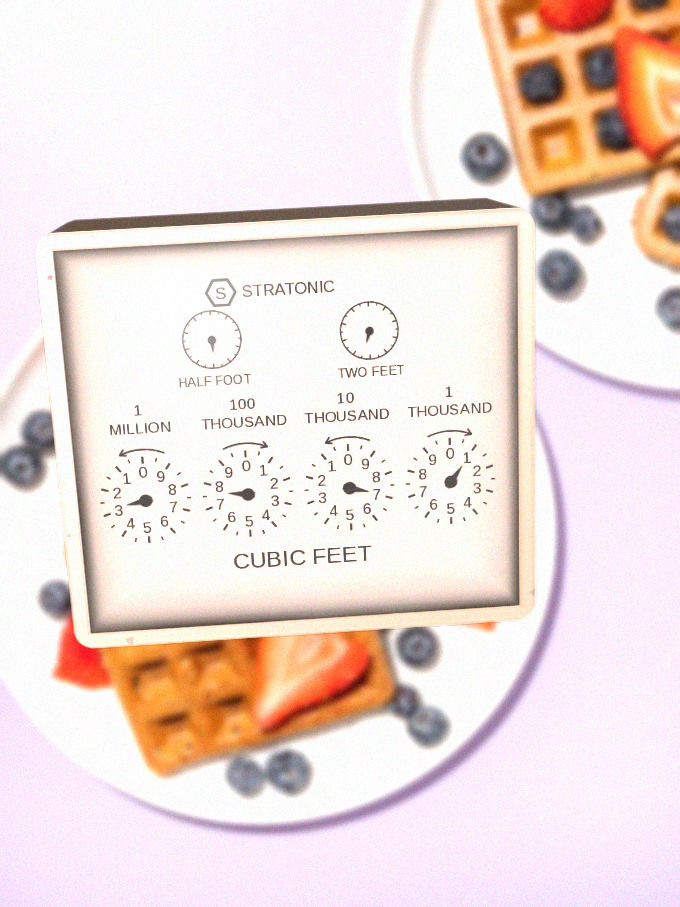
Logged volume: {"value": 277100, "unit": "ft³"}
